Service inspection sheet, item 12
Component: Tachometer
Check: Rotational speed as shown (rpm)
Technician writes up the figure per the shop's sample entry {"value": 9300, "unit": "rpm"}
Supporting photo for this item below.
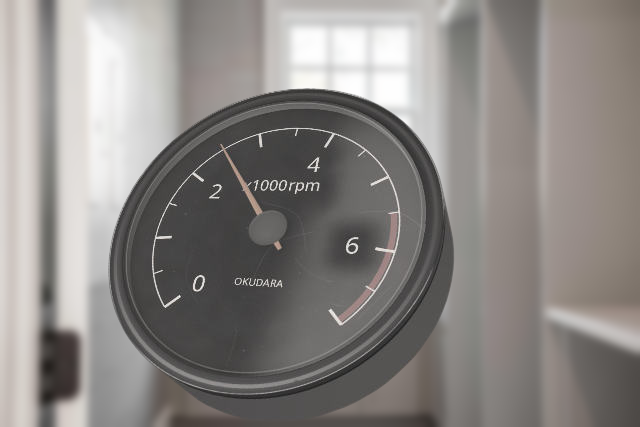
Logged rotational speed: {"value": 2500, "unit": "rpm"}
